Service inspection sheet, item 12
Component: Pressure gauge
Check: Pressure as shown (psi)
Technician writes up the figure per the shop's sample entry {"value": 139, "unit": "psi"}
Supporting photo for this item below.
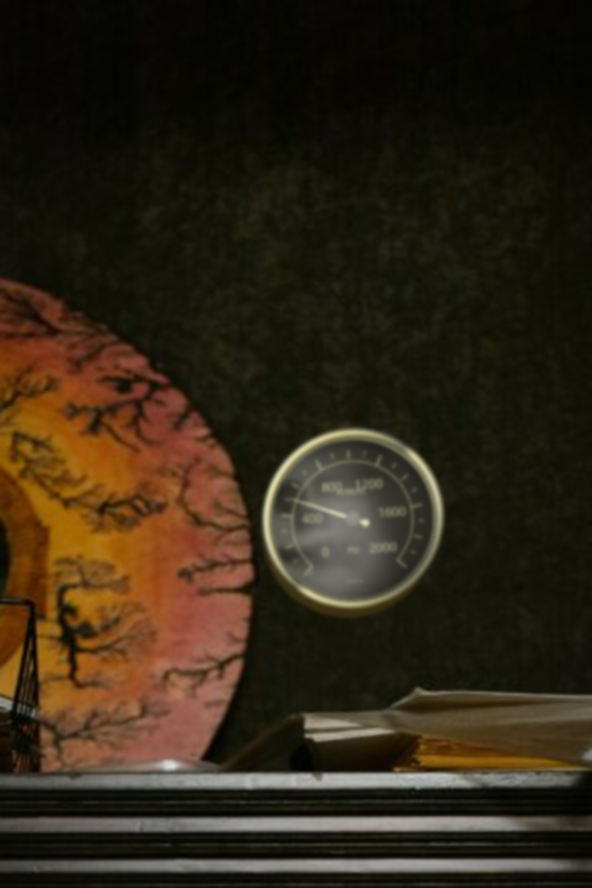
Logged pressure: {"value": 500, "unit": "psi"}
